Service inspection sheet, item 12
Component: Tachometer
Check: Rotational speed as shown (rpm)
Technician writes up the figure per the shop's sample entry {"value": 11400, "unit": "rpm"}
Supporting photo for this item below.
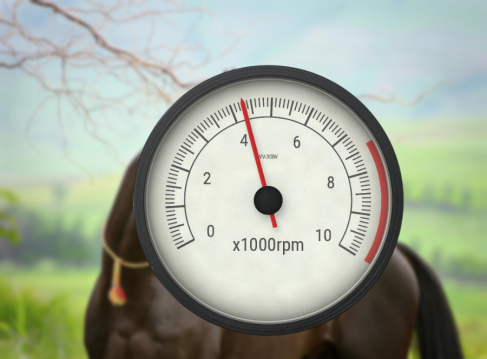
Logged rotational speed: {"value": 4300, "unit": "rpm"}
